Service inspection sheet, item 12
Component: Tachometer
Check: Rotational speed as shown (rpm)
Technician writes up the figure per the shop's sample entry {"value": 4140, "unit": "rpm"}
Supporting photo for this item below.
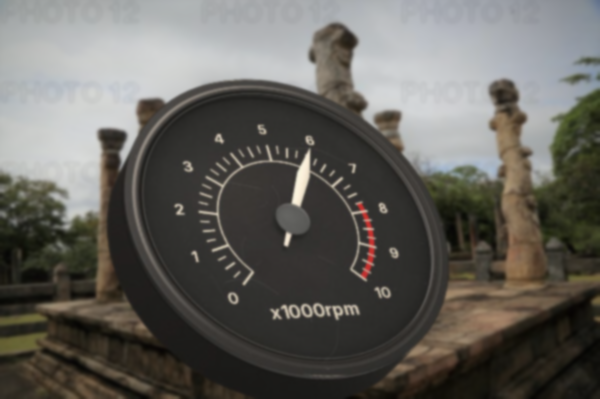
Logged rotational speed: {"value": 6000, "unit": "rpm"}
